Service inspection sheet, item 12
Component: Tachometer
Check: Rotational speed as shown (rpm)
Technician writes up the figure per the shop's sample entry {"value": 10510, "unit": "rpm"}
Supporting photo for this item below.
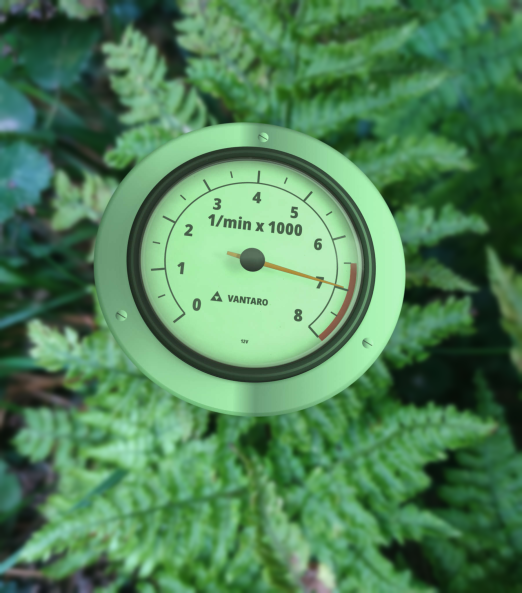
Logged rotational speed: {"value": 7000, "unit": "rpm"}
